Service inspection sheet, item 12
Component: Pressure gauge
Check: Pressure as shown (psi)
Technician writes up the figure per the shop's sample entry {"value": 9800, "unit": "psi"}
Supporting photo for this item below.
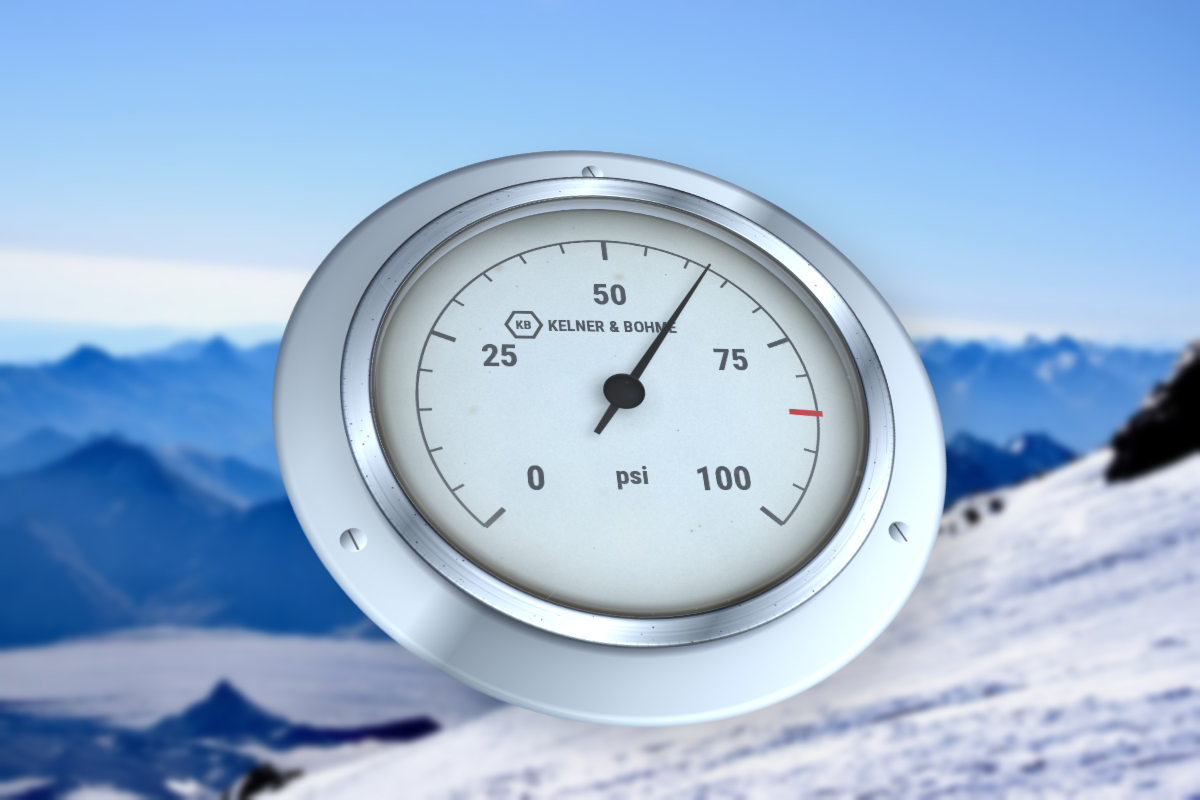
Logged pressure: {"value": 62.5, "unit": "psi"}
